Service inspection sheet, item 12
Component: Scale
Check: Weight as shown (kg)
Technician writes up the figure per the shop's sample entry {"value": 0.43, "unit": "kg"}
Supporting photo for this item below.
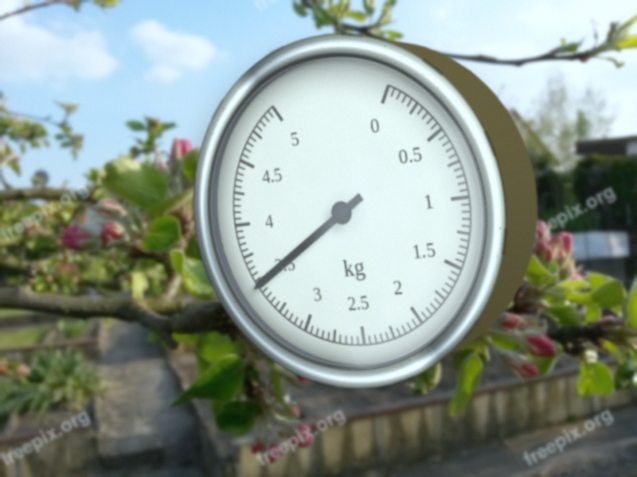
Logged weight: {"value": 3.5, "unit": "kg"}
